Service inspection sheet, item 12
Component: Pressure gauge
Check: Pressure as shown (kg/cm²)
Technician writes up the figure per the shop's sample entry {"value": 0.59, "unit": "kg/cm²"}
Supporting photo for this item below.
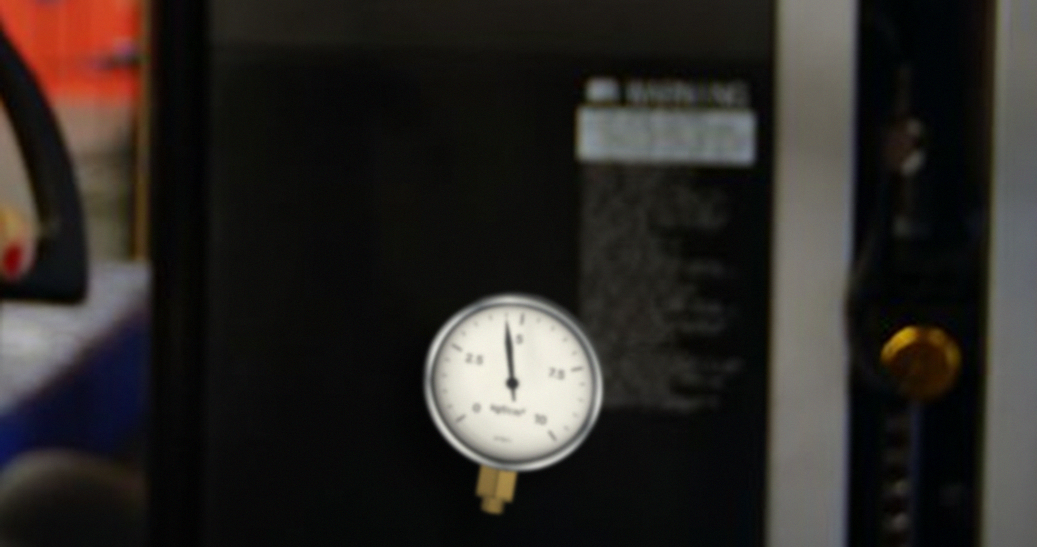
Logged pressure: {"value": 4.5, "unit": "kg/cm²"}
